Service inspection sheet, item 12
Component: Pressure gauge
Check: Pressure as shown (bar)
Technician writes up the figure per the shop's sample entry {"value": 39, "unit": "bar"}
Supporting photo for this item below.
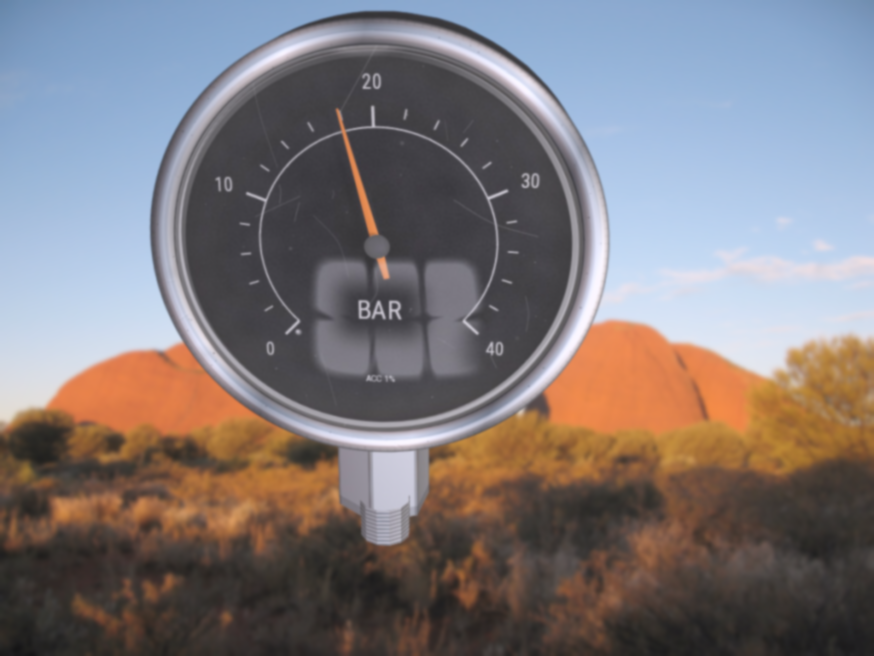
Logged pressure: {"value": 18, "unit": "bar"}
